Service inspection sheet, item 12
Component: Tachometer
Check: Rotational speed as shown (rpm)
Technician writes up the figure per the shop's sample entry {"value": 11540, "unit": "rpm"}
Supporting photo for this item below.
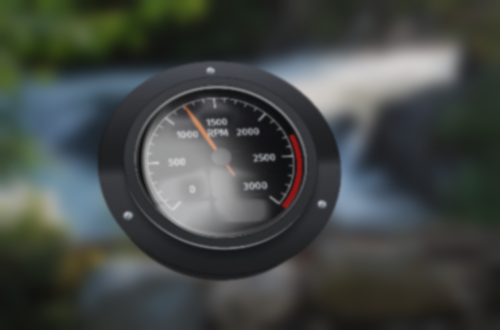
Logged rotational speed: {"value": 1200, "unit": "rpm"}
